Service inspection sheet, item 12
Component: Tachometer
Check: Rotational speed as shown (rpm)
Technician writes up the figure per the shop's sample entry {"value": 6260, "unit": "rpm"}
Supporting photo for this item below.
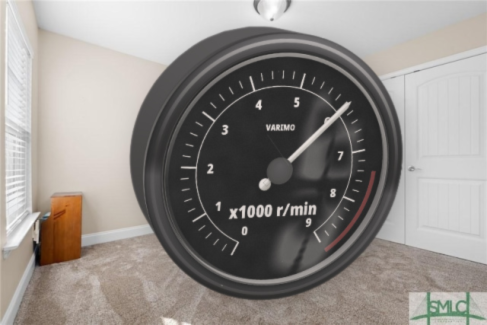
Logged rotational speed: {"value": 6000, "unit": "rpm"}
